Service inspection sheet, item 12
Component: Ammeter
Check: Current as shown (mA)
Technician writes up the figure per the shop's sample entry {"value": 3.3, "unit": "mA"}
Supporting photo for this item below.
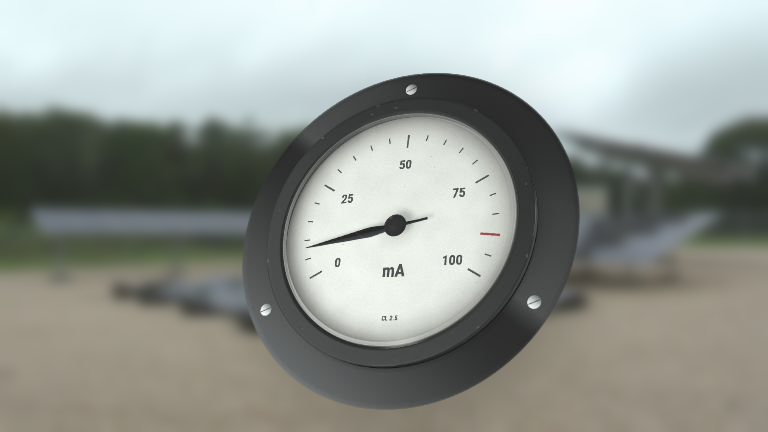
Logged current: {"value": 7.5, "unit": "mA"}
